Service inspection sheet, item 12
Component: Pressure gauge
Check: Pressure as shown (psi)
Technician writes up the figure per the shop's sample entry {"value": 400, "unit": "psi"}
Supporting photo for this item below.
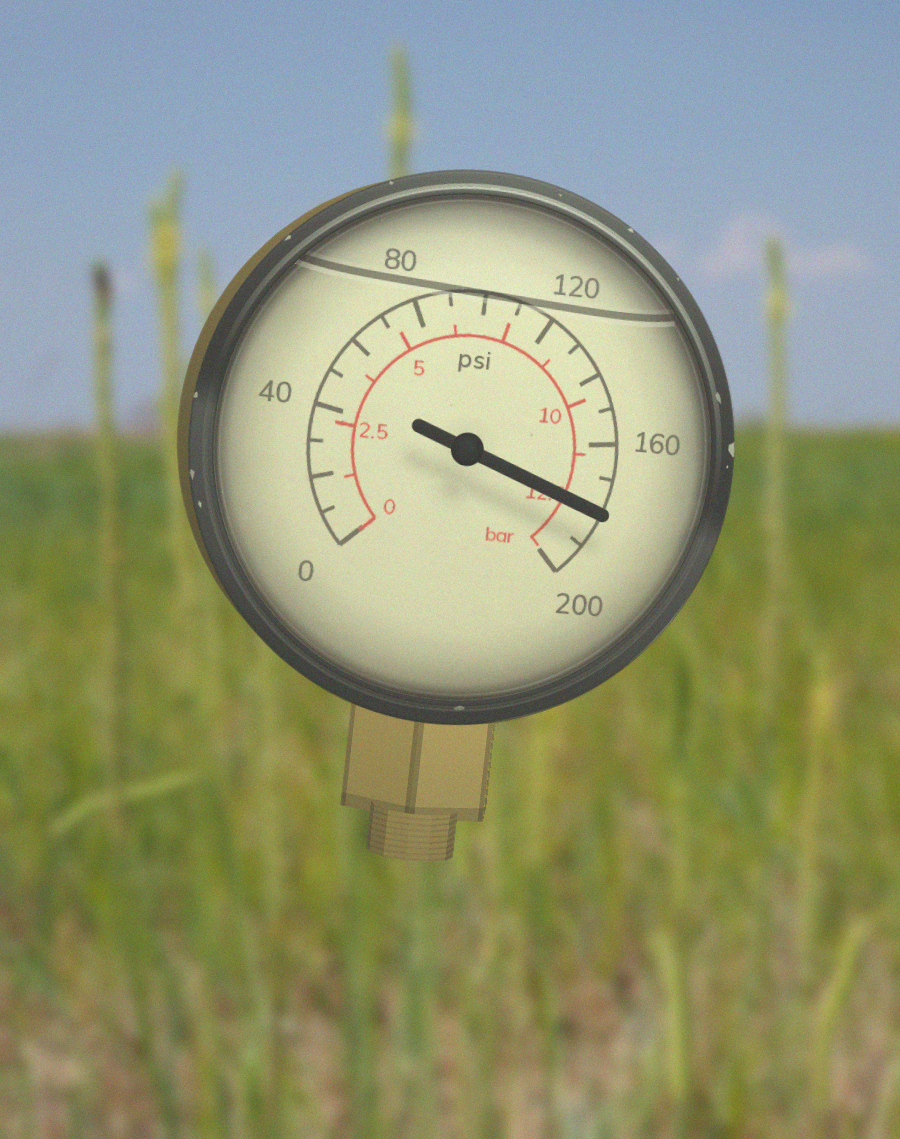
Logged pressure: {"value": 180, "unit": "psi"}
